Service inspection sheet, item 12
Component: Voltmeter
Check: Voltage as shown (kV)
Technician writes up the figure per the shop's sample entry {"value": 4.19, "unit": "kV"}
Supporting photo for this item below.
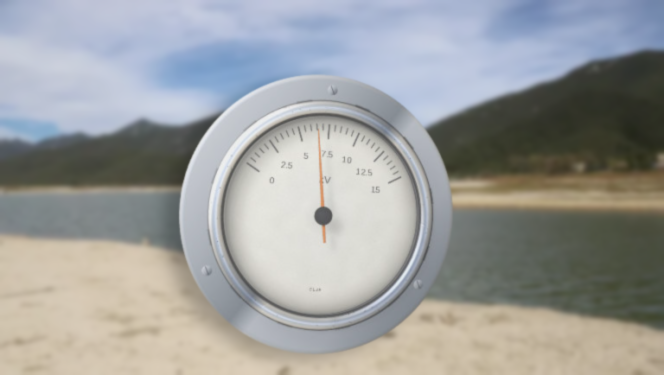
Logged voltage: {"value": 6.5, "unit": "kV"}
